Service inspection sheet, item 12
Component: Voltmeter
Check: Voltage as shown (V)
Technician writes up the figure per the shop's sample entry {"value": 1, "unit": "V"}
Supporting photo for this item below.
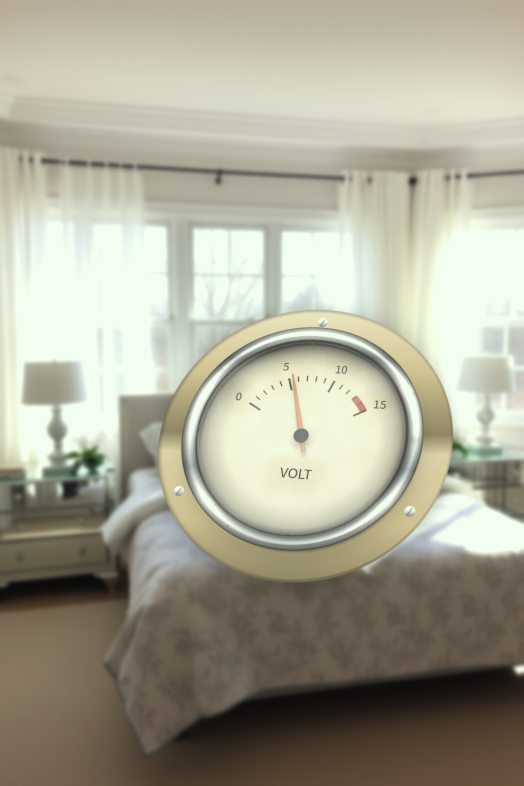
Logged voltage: {"value": 5.5, "unit": "V"}
